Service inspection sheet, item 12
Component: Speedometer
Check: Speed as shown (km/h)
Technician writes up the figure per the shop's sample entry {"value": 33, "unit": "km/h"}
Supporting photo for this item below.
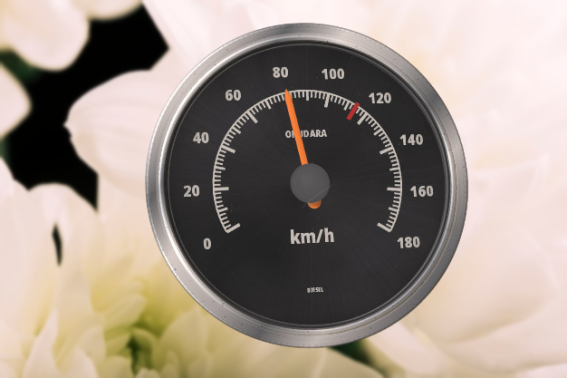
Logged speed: {"value": 80, "unit": "km/h"}
